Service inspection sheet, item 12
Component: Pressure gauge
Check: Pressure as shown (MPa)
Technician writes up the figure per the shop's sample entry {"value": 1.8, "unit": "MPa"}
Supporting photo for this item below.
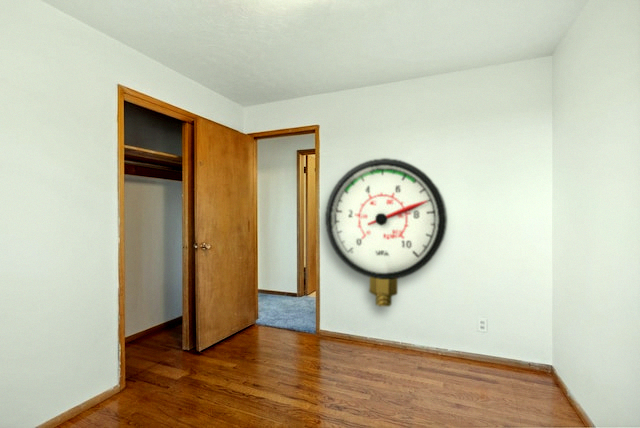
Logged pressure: {"value": 7.5, "unit": "MPa"}
